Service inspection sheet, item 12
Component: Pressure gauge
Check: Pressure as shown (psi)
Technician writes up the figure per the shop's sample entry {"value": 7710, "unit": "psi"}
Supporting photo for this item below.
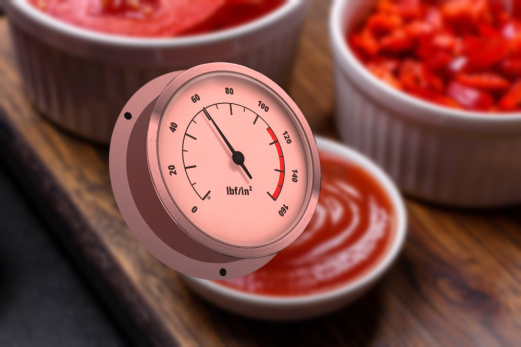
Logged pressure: {"value": 60, "unit": "psi"}
